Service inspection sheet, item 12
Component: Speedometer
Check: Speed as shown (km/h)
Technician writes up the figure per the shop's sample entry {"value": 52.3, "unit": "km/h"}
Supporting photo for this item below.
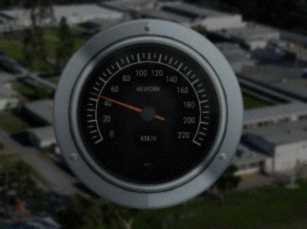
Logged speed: {"value": 45, "unit": "km/h"}
